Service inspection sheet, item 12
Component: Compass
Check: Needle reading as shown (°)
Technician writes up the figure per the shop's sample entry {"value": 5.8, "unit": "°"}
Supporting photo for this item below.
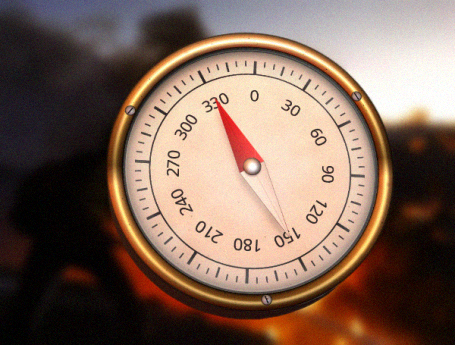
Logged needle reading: {"value": 330, "unit": "°"}
